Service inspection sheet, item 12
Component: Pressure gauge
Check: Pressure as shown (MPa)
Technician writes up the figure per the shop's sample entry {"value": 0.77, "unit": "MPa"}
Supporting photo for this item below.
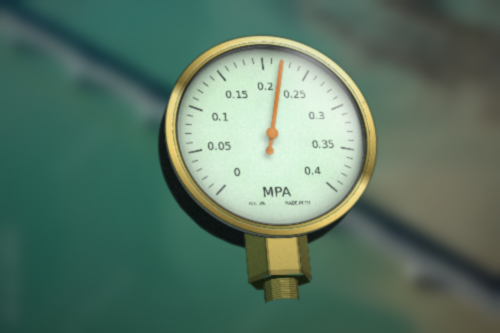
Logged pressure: {"value": 0.22, "unit": "MPa"}
